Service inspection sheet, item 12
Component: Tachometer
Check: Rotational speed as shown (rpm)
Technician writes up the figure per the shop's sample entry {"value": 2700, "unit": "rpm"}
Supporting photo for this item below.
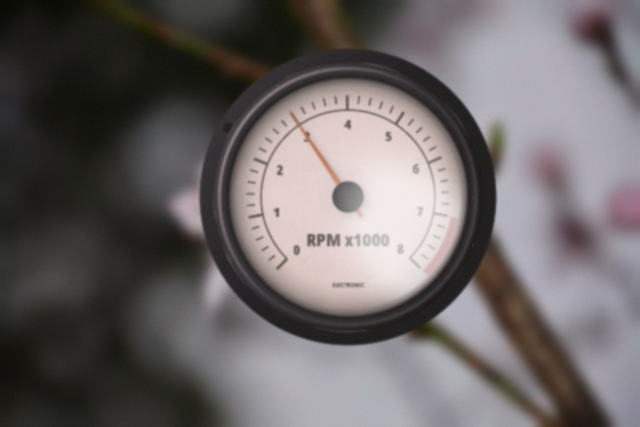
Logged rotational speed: {"value": 3000, "unit": "rpm"}
